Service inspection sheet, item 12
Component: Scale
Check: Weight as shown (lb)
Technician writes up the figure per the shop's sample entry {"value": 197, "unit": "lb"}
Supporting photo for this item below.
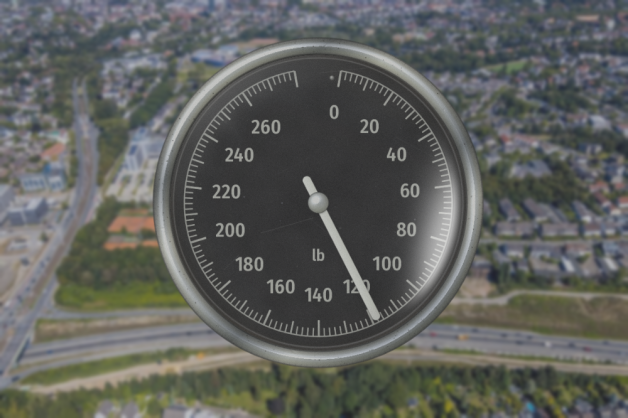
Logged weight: {"value": 118, "unit": "lb"}
